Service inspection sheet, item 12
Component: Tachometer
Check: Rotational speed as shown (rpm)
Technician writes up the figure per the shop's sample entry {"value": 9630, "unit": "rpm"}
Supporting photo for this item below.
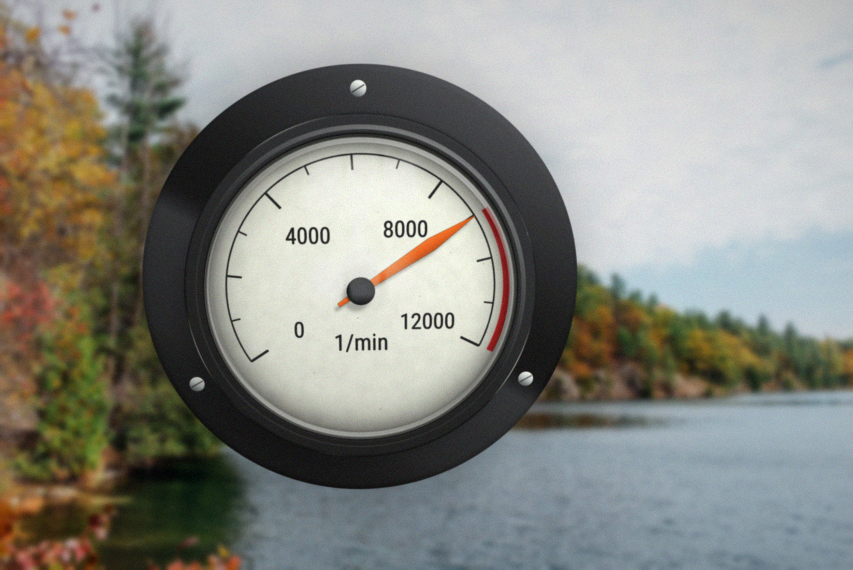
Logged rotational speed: {"value": 9000, "unit": "rpm"}
